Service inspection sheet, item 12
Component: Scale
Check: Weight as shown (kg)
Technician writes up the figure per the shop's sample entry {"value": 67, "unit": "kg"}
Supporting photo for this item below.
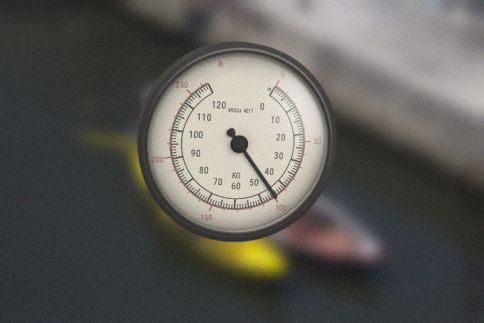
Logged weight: {"value": 45, "unit": "kg"}
